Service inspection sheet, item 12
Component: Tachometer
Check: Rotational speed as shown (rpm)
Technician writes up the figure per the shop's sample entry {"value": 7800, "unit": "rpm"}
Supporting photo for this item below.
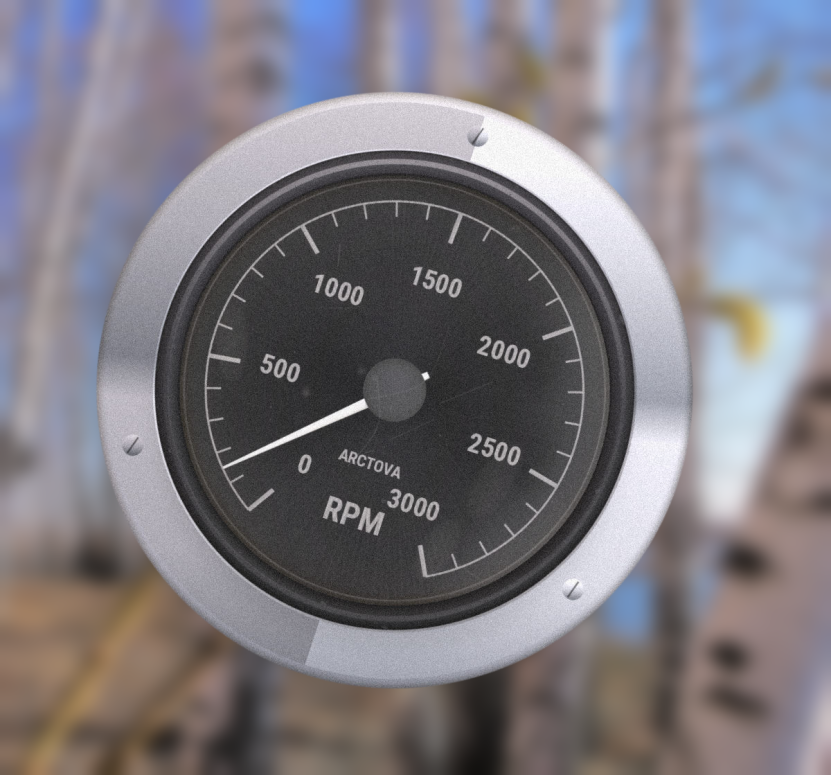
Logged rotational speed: {"value": 150, "unit": "rpm"}
